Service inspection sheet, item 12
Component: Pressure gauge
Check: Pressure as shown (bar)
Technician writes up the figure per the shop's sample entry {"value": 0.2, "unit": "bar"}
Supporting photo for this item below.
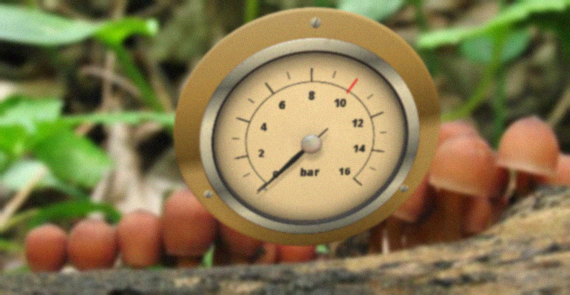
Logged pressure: {"value": 0, "unit": "bar"}
